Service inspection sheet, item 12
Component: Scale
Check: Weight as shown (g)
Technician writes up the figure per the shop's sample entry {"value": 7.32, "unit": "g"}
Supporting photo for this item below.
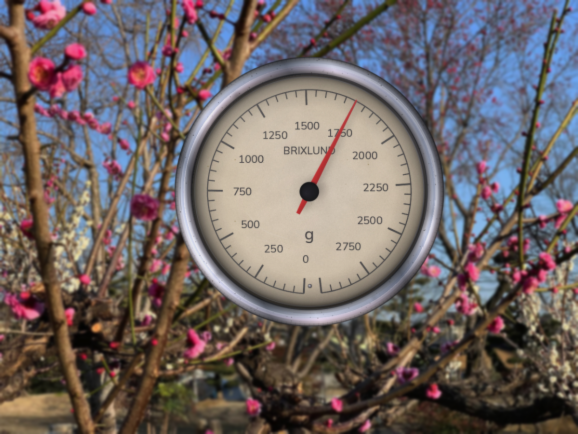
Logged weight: {"value": 1750, "unit": "g"}
